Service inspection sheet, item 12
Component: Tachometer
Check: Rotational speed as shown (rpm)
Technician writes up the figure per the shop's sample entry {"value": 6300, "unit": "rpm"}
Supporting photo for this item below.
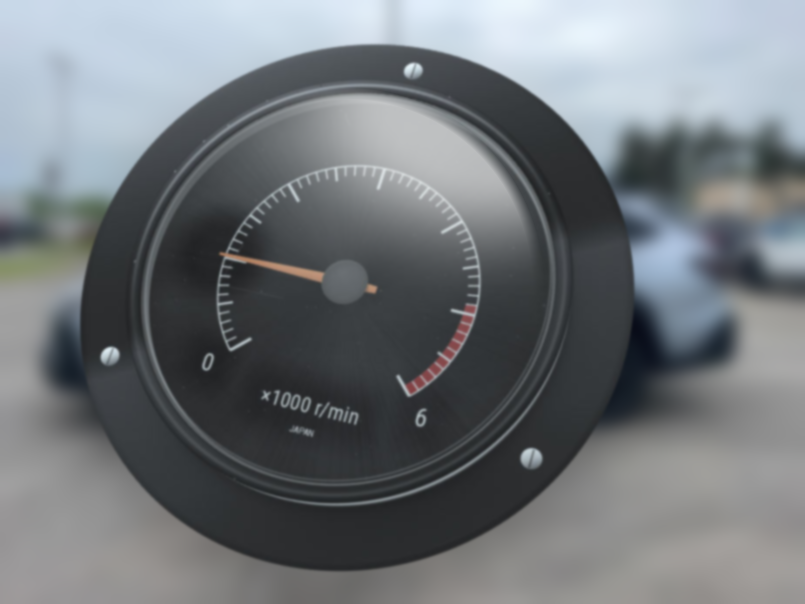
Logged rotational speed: {"value": 1000, "unit": "rpm"}
